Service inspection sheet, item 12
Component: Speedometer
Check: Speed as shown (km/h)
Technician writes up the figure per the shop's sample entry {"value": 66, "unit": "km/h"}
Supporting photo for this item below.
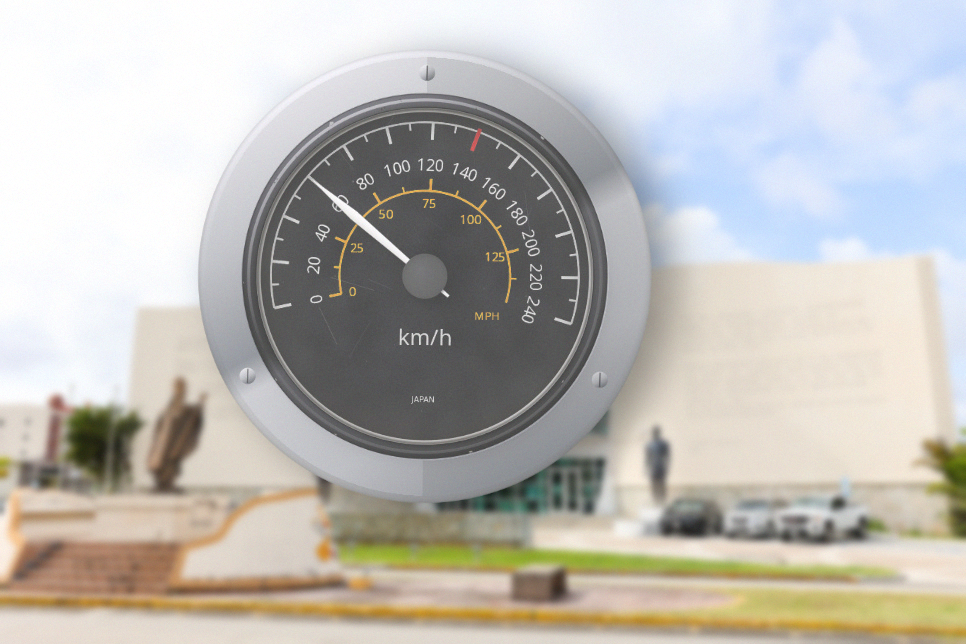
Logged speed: {"value": 60, "unit": "km/h"}
